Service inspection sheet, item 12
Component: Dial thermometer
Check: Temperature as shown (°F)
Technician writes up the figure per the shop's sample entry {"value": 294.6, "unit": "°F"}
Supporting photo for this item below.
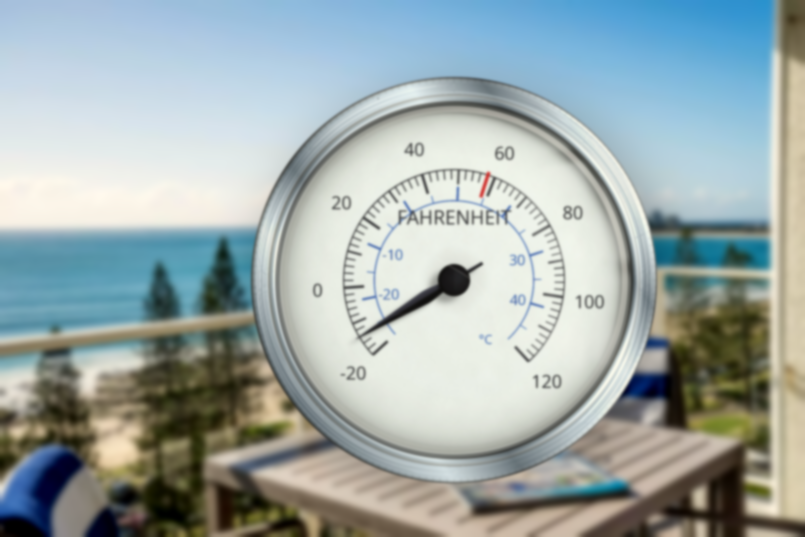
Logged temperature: {"value": -14, "unit": "°F"}
